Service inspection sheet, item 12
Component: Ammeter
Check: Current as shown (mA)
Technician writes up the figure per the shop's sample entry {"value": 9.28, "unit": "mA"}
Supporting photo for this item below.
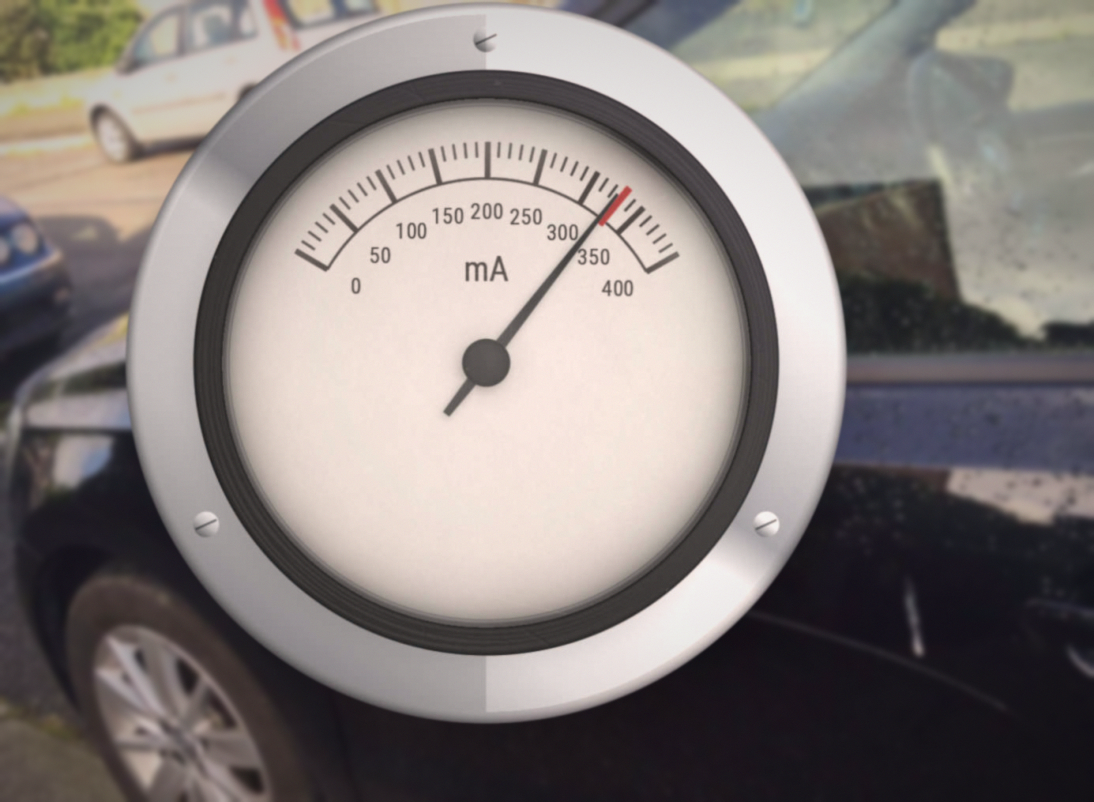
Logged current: {"value": 325, "unit": "mA"}
